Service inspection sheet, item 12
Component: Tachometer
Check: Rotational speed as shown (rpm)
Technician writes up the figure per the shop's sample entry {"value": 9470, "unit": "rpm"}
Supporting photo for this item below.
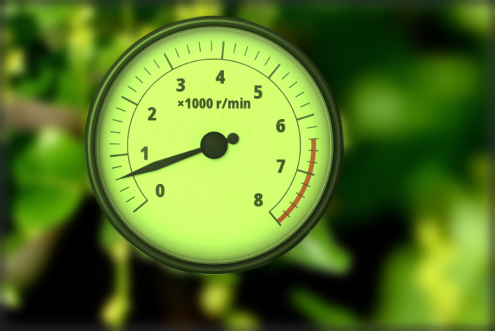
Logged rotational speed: {"value": 600, "unit": "rpm"}
